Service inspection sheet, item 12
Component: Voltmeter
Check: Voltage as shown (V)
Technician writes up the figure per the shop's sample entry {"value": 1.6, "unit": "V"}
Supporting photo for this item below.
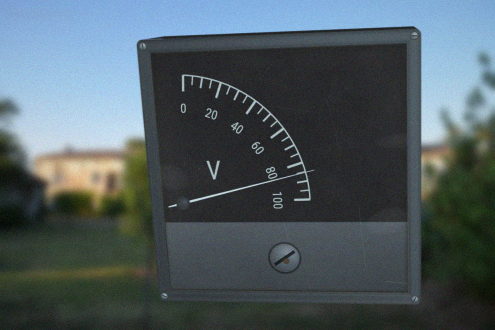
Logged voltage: {"value": 85, "unit": "V"}
